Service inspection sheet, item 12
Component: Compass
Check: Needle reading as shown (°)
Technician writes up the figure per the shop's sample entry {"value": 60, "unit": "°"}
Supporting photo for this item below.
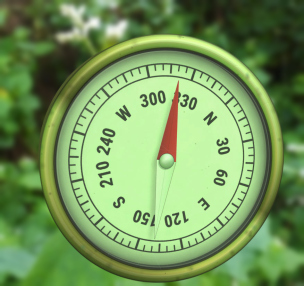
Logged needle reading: {"value": 320, "unit": "°"}
